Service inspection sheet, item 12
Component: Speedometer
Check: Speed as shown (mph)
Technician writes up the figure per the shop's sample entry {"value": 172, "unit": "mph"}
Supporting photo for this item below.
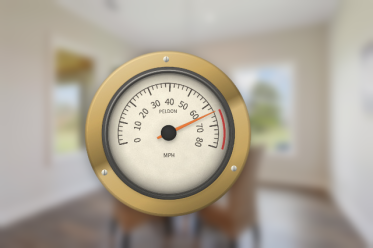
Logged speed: {"value": 64, "unit": "mph"}
